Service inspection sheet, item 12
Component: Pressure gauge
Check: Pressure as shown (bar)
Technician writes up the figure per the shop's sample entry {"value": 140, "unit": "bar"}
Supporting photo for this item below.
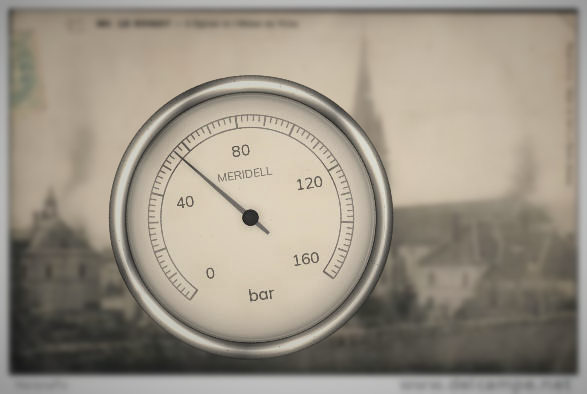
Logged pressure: {"value": 56, "unit": "bar"}
